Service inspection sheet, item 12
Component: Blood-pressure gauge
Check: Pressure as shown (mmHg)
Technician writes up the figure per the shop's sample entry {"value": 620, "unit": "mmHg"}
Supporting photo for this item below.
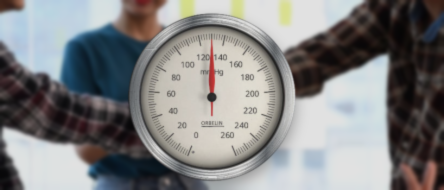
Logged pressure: {"value": 130, "unit": "mmHg"}
